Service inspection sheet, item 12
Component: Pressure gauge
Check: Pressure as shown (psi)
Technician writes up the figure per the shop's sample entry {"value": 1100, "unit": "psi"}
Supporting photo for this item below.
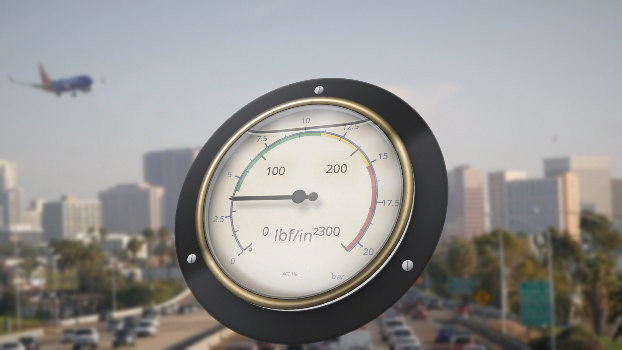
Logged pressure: {"value": 50, "unit": "psi"}
